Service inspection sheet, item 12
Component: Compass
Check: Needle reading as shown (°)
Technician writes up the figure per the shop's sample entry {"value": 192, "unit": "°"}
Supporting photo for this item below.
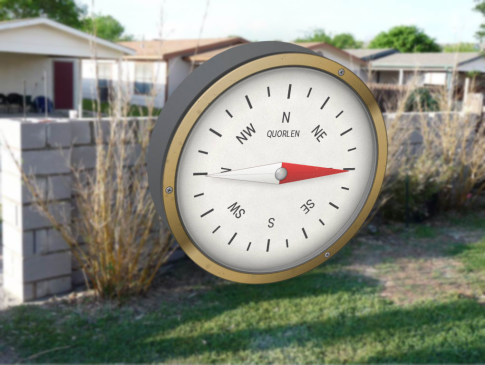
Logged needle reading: {"value": 90, "unit": "°"}
